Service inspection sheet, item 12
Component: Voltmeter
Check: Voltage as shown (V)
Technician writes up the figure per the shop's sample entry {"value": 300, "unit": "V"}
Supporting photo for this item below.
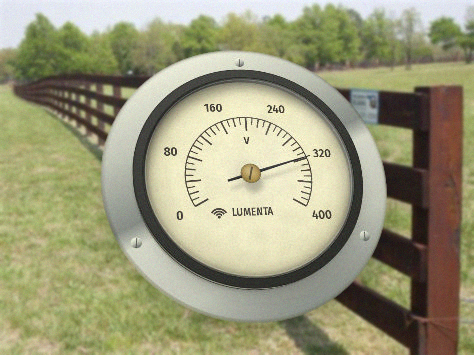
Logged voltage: {"value": 320, "unit": "V"}
